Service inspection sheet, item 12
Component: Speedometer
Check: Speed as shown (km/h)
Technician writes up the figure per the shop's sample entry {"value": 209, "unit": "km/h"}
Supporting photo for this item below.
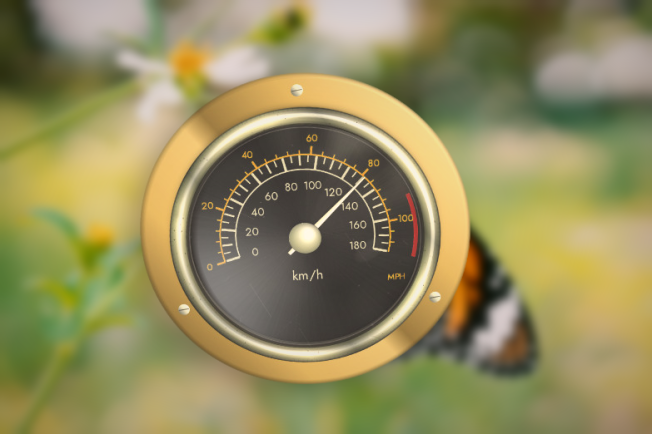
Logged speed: {"value": 130, "unit": "km/h"}
